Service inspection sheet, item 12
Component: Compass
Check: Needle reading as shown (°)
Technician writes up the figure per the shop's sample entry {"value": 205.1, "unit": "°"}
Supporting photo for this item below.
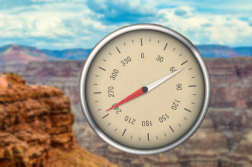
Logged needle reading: {"value": 245, "unit": "°"}
